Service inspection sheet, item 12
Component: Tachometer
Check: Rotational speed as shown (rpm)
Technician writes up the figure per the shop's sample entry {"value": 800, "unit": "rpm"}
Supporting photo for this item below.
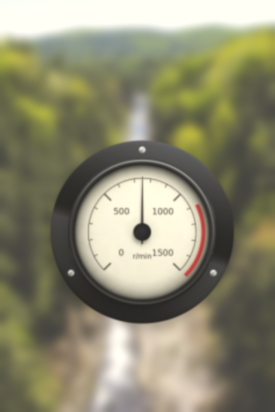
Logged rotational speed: {"value": 750, "unit": "rpm"}
